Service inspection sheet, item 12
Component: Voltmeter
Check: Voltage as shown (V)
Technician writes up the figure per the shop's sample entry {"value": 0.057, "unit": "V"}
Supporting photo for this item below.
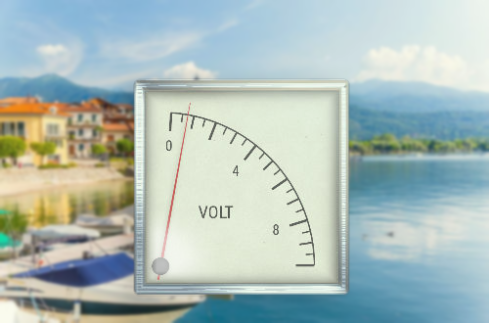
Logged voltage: {"value": 0.75, "unit": "V"}
